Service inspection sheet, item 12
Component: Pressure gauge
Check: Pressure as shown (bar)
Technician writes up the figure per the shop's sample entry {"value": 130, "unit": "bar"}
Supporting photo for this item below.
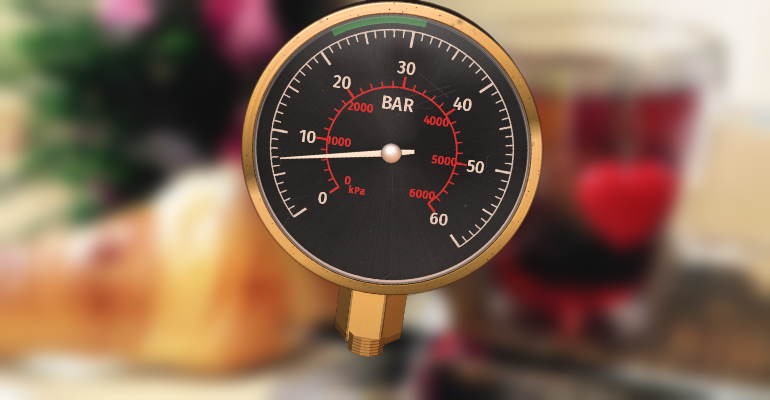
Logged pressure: {"value": 7, "unit": "bar"}
